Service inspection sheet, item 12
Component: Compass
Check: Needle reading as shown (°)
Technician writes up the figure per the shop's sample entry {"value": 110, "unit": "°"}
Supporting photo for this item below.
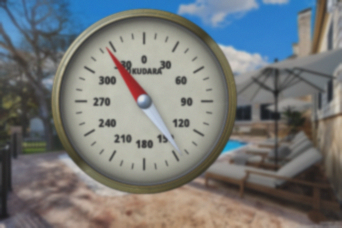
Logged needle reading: {"value": 325, "unit": "°"}
